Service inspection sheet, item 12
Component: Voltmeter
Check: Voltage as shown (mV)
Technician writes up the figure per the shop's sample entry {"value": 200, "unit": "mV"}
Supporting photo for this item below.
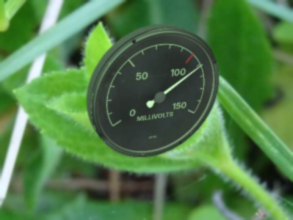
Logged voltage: {"value": 110, "unit": "mV"}
